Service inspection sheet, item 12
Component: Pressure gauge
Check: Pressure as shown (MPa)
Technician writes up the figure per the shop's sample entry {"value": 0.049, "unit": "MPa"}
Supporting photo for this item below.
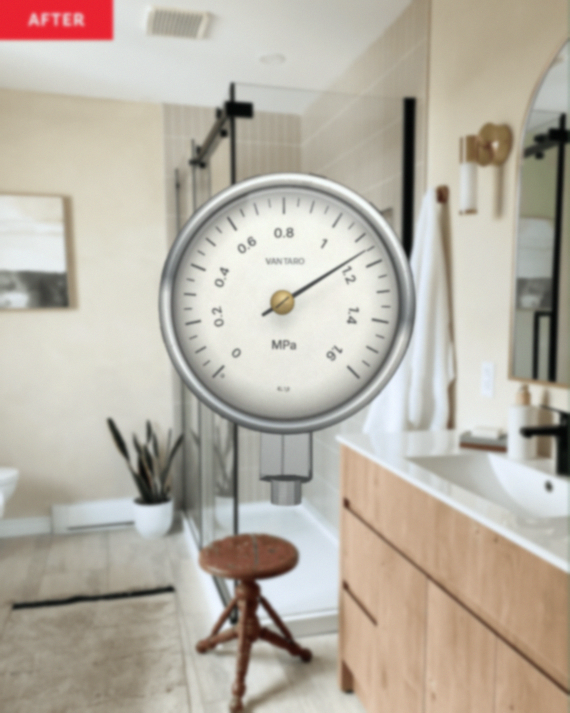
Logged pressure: {"value": 1.15, "unit": "MPa"}
